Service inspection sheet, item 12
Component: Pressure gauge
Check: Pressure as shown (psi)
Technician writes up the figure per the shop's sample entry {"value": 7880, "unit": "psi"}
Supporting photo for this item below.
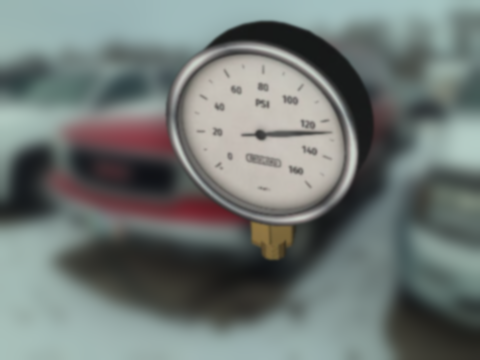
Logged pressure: {"value": 125, "unit": "psi"}
